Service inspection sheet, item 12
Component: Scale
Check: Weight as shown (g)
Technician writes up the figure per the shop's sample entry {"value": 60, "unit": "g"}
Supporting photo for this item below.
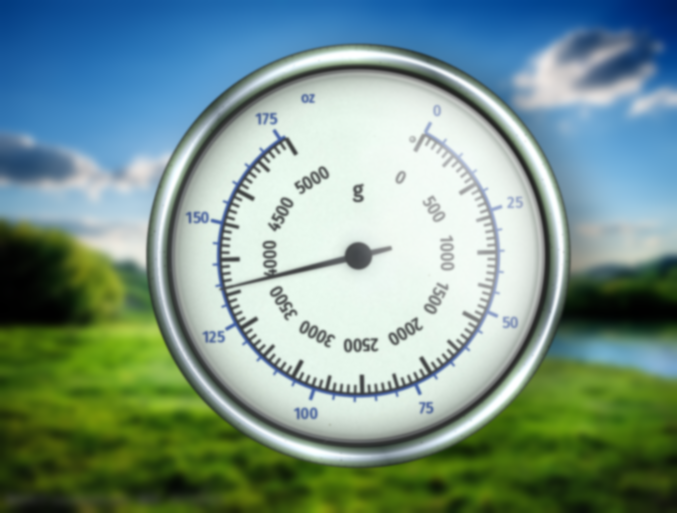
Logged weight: {"value": 3800, "unit": "g"}
